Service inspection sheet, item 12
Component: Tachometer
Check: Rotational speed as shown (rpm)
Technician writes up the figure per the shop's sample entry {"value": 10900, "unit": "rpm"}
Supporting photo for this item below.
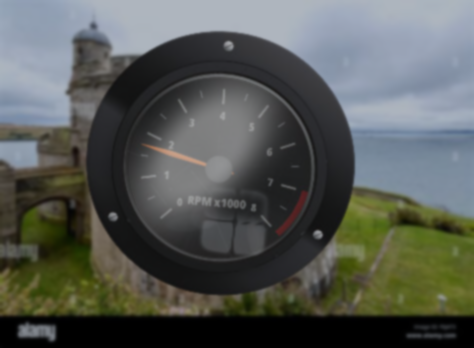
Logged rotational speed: {"value": 1750, "unit": "rpm"}
